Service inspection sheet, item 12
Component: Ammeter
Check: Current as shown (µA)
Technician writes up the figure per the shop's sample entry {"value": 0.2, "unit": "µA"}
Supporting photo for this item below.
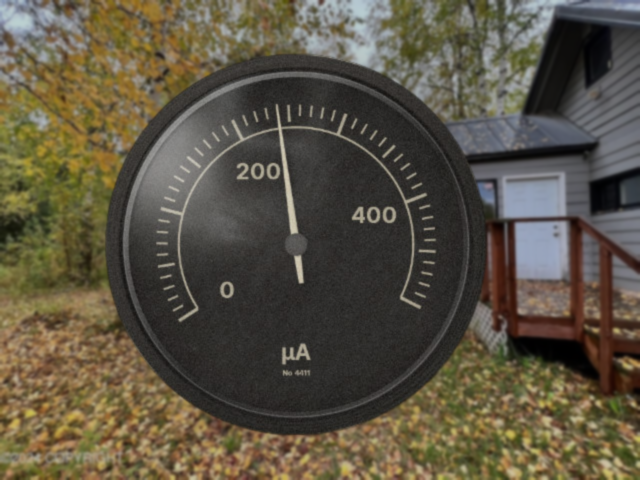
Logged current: {"value": 240, "unit": "µA"}
